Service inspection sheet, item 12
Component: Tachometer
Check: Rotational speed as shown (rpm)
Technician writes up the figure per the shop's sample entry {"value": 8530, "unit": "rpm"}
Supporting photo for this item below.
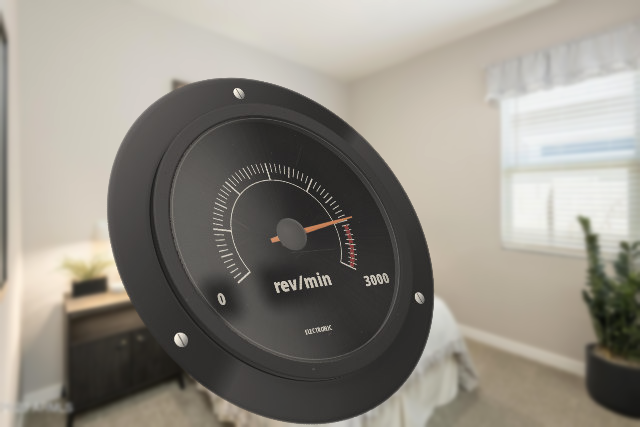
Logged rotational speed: {"value": 2500, "unit": "rpm"}
